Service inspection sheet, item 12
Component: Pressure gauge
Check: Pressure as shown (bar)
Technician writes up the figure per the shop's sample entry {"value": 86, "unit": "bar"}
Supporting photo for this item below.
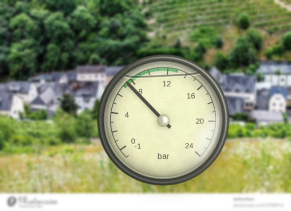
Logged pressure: {"value": 7.5, "unit": "bar"}
